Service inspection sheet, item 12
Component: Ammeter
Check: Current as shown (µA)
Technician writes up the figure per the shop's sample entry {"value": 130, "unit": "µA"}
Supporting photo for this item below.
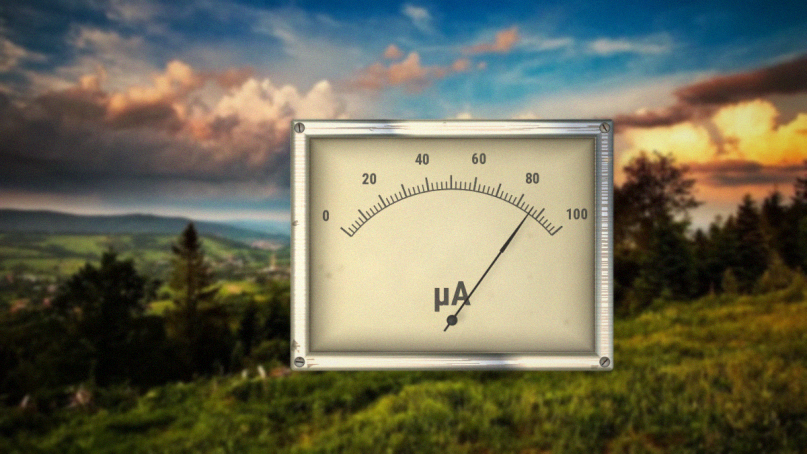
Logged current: {"value": 86, "unit": "µA"}
